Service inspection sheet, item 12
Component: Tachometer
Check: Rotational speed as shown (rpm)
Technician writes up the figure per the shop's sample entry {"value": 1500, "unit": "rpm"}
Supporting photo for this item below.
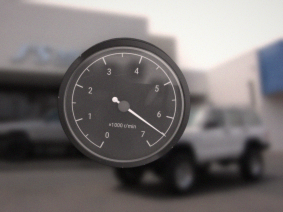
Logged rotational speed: {"value": 6500, "unit": "rpm"}
